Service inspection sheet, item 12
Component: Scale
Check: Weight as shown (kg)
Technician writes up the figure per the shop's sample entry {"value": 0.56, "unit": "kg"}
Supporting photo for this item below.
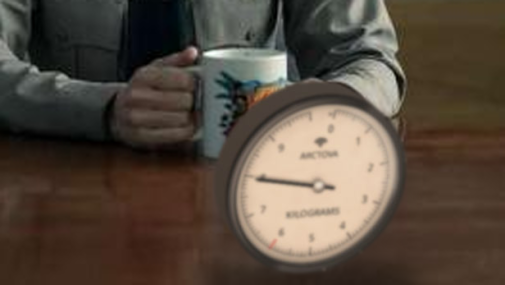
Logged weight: {"value": 8, "unit": "kg"}
